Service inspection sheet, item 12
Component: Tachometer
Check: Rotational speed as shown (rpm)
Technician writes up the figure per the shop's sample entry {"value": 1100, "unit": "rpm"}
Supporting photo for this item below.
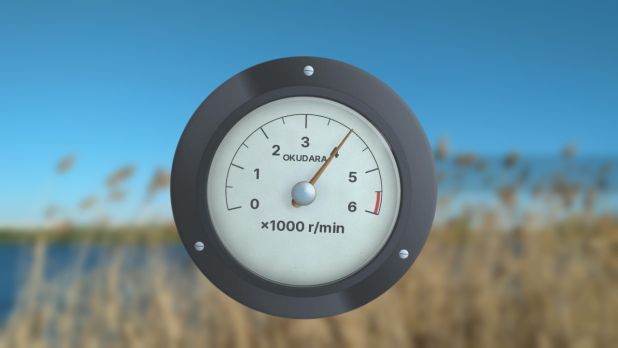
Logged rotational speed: {"value": 4000, "unit": "rpm"}
